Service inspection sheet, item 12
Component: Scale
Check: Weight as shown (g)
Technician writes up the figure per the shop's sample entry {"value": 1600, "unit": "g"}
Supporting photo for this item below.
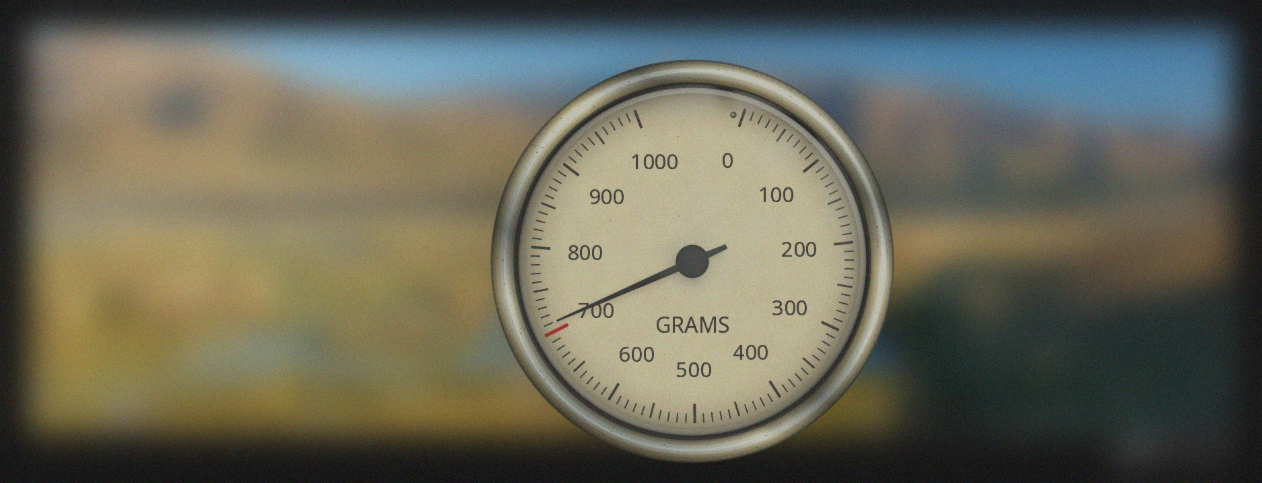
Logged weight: {"value": 710, "unit": "g"}
